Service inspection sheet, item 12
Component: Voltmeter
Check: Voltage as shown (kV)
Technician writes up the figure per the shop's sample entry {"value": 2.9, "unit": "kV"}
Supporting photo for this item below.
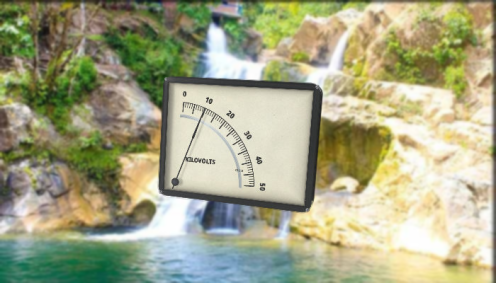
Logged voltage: {"value": 10, "unit": "kV"}
